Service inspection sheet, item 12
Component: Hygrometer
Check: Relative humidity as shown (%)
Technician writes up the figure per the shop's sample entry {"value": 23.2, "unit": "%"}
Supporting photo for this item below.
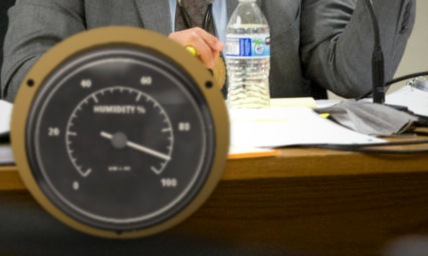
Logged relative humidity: {"value": 92, "unit": "%"}
